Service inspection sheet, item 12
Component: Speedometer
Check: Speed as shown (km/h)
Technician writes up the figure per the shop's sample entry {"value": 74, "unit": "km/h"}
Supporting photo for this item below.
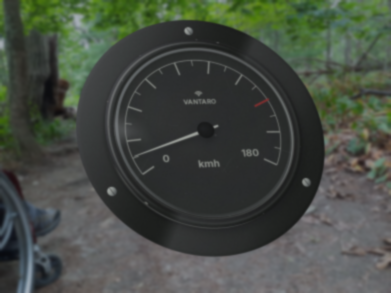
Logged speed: {"value": 10, "unit": "km/h"}
